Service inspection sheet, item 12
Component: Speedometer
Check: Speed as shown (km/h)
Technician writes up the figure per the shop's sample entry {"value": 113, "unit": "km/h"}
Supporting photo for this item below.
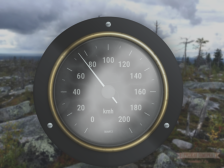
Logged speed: {"value": 75, "unit": "km/h"}
